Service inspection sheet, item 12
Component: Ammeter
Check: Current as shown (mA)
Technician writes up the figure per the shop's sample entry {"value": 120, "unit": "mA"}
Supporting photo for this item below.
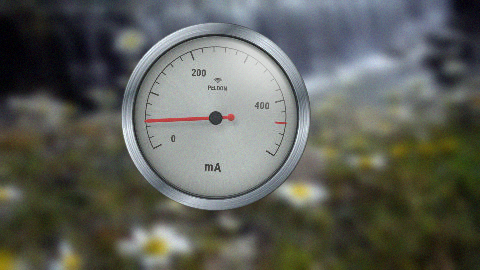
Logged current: {"value": 50, "unit": "mA"}
